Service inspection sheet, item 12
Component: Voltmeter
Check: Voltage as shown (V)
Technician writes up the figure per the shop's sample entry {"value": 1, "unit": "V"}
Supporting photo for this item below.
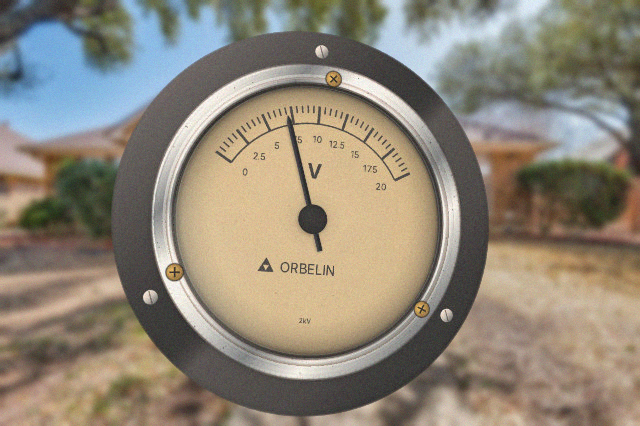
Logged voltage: {"value": 7, "unit": "V"}
